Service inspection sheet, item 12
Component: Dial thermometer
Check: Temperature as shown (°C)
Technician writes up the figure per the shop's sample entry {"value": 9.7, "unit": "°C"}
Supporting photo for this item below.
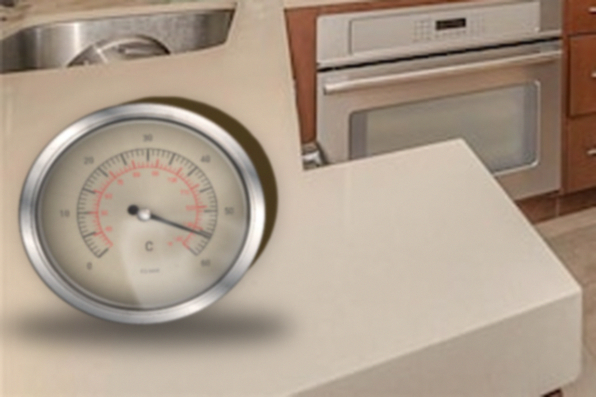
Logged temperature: {"value": 55, "unit": "°C"}
